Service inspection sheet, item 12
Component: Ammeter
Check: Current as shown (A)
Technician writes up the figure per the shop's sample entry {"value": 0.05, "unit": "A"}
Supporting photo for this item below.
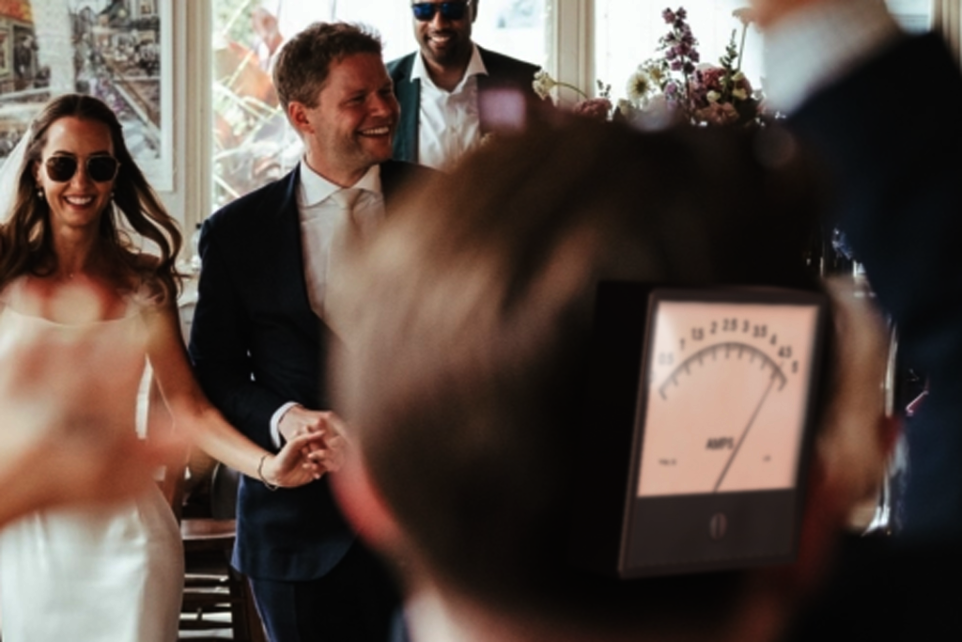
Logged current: {"value": 4.5, "unit": "A"}
